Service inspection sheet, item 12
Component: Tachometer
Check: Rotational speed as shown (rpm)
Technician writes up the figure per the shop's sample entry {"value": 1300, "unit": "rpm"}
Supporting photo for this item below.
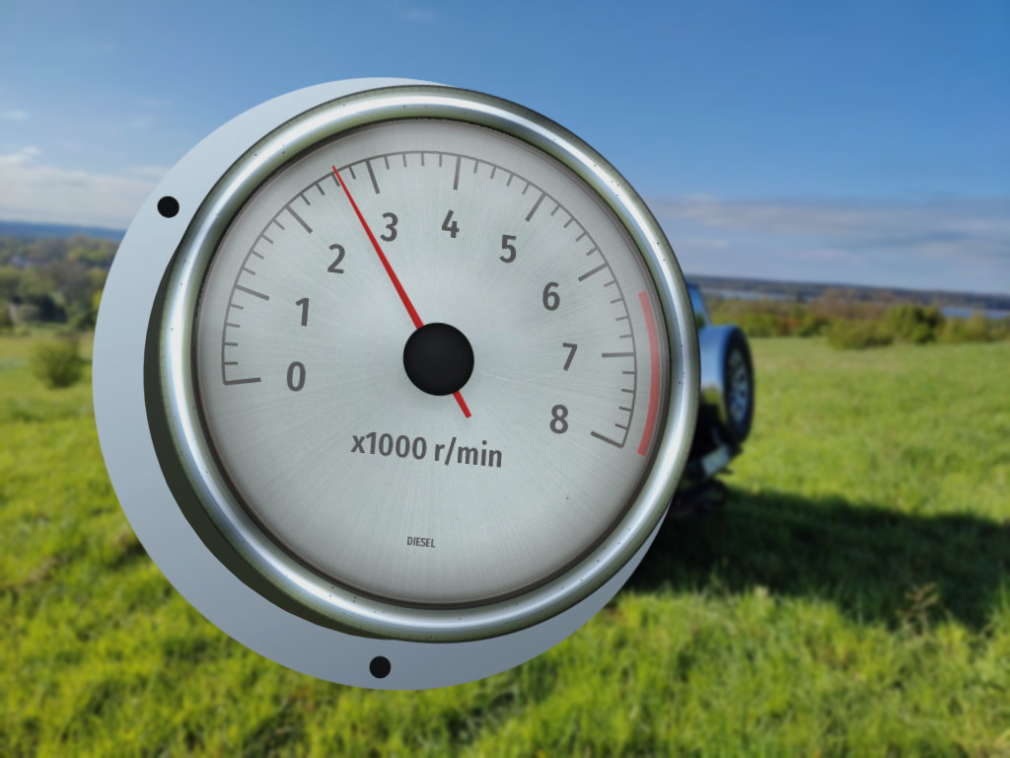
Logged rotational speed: {"value": 2600, "unit": "rpm"}
